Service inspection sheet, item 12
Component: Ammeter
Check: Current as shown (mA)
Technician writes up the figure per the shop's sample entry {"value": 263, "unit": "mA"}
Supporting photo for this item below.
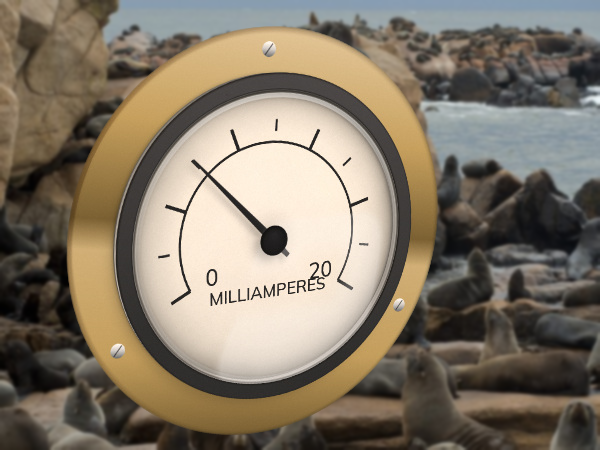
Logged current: {"value": 6, "unit": "mA"}
